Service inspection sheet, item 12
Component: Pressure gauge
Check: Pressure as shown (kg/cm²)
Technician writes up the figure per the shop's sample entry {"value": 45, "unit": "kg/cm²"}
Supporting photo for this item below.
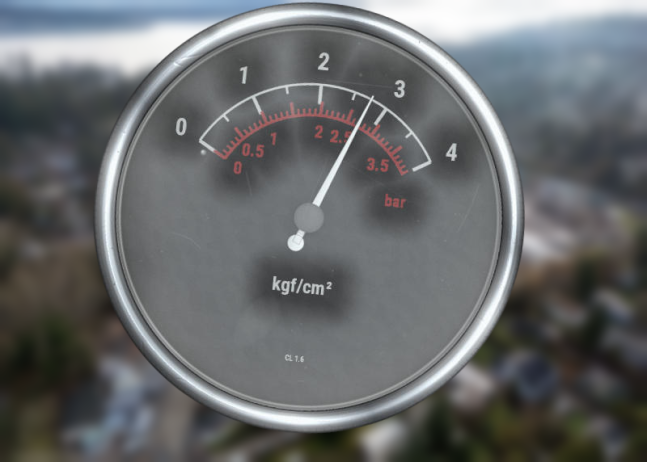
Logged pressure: {"value": 2.75, "unit": "kg/cm²"}
